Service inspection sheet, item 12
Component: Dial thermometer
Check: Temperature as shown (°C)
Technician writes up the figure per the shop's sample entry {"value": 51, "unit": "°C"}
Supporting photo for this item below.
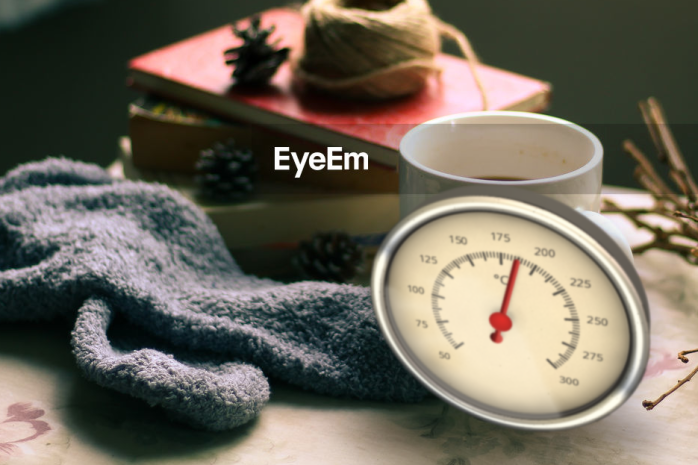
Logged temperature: {"value": 187.5, "unit": "°C"}
